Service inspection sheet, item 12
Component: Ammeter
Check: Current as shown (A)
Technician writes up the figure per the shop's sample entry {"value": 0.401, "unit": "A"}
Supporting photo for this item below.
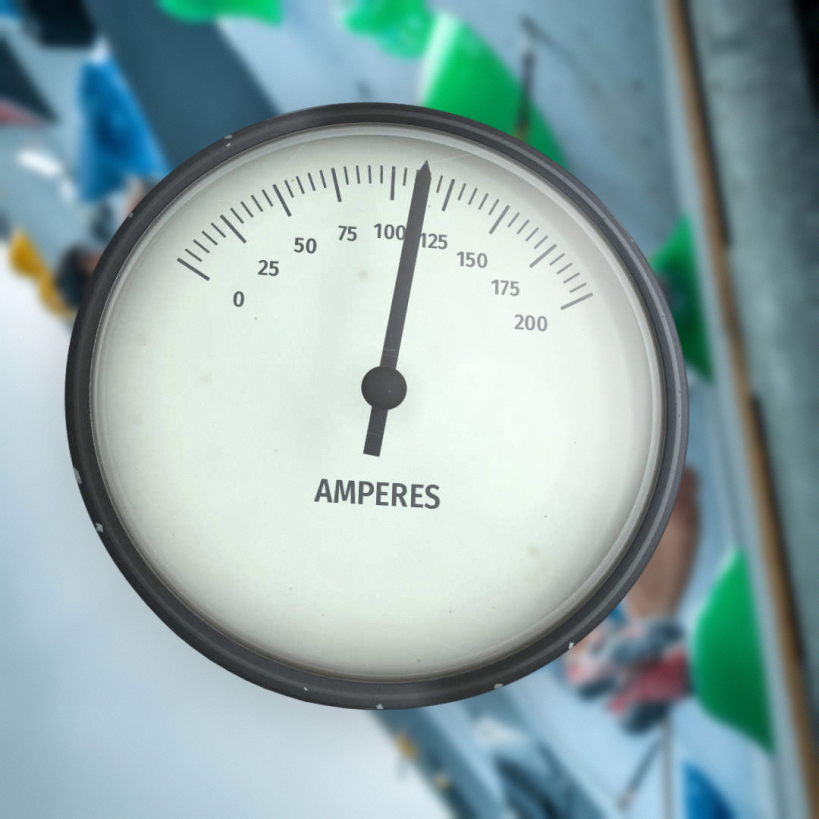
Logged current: {"value": 112.5, "unit": "A"}
